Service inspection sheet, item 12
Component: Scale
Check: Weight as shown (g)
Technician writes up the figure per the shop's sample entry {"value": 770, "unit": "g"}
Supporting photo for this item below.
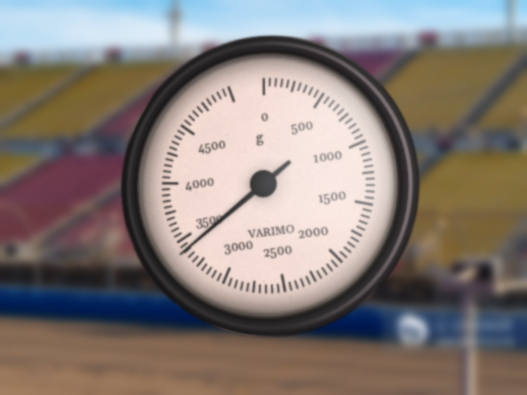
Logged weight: {"value": 3400, "unit": "g"}
